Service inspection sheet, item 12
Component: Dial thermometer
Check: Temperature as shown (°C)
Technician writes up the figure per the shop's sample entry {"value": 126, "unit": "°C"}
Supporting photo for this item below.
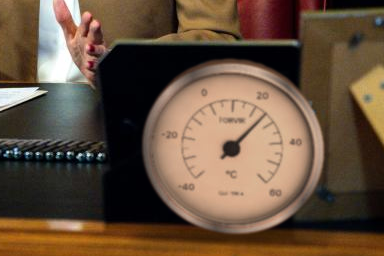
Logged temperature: {"value": 25, "unit": "°C"}
